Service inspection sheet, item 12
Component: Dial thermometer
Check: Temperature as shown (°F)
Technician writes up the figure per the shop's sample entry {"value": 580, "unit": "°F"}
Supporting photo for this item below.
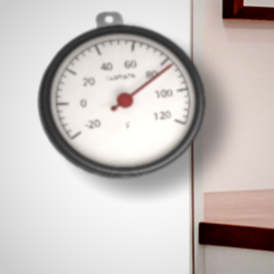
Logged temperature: {"value": 84, "unit": "°F"}
